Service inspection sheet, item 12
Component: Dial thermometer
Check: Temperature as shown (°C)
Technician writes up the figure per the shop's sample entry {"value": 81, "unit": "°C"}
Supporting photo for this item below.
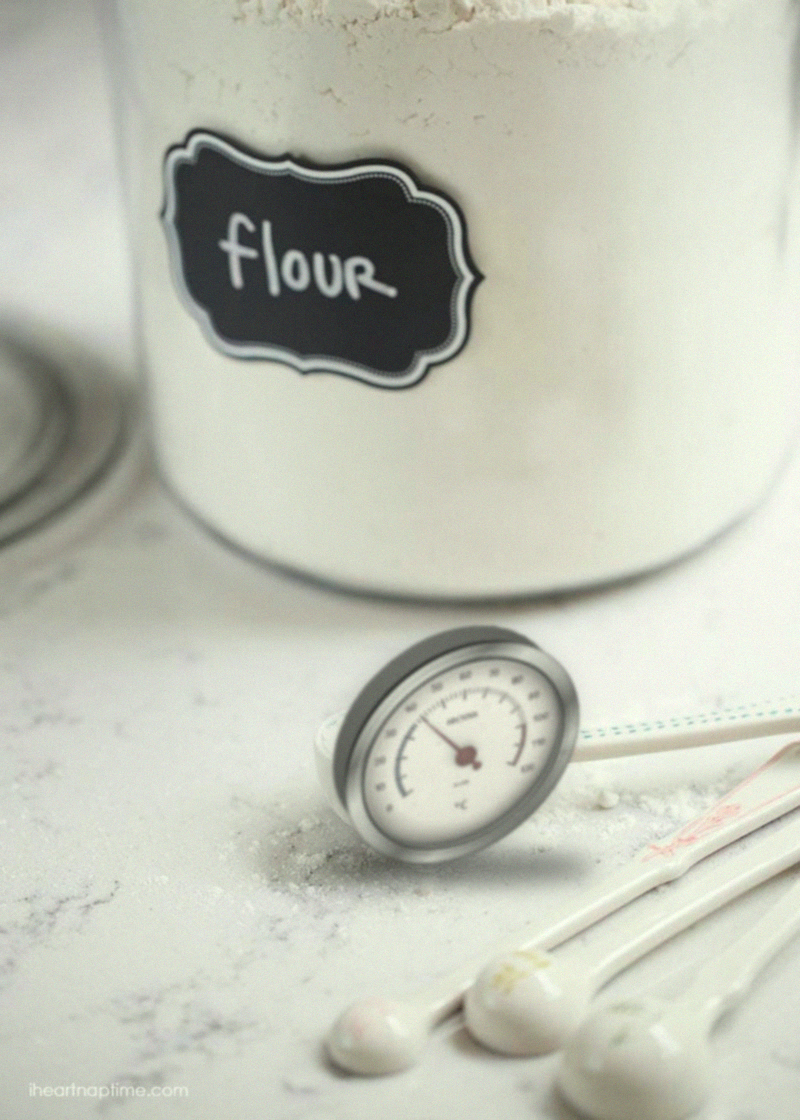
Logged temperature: {"value": 40, "unit": "°C"}
